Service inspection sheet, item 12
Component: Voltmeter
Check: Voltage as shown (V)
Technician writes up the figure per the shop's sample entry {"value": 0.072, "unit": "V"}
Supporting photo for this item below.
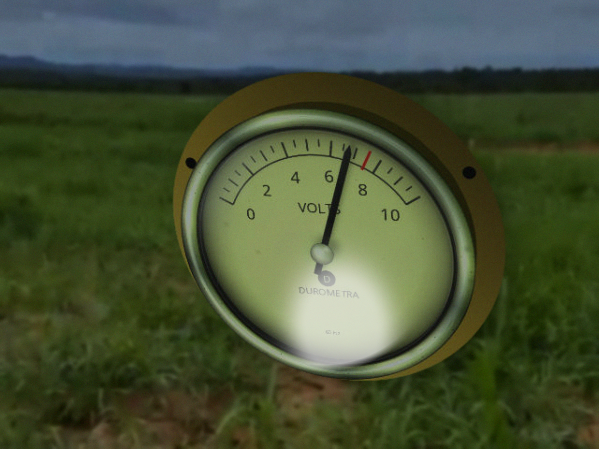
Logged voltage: {"value": 6.75, "unit": "V"}
